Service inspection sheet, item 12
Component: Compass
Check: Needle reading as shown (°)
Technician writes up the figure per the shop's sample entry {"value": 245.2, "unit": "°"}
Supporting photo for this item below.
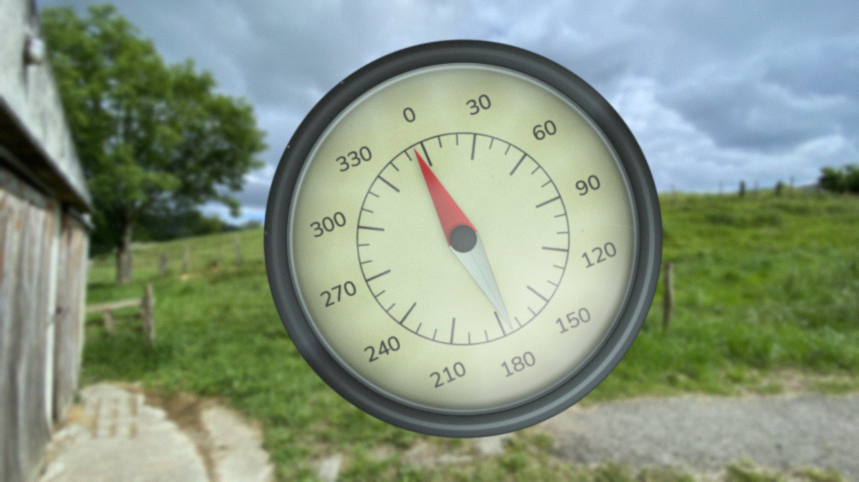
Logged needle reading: {"value": 355, "unit": "°"}
